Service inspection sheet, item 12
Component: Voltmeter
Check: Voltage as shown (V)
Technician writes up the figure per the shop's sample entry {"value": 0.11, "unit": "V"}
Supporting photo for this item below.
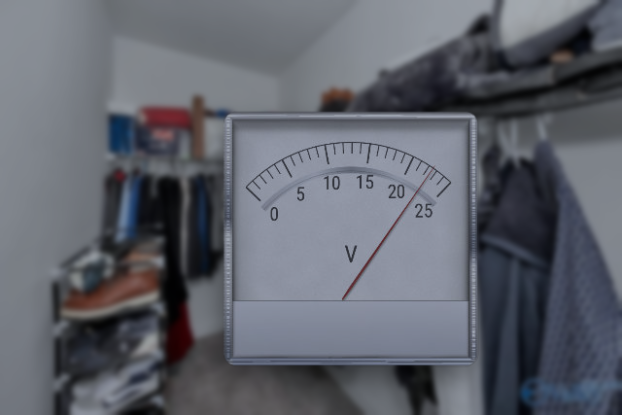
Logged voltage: {"value": 22.5, "unit": "V"}
